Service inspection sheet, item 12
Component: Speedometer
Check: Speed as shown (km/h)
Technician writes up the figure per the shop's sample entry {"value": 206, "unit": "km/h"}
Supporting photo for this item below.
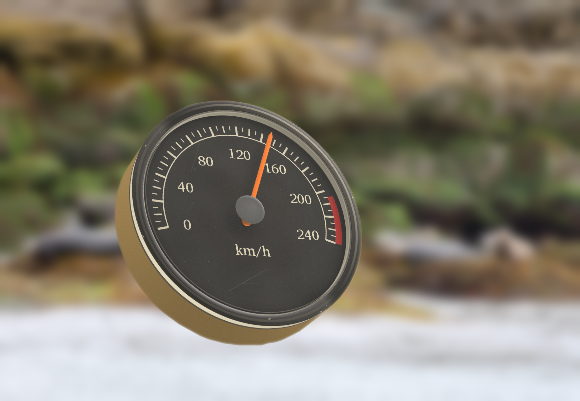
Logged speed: {"value": 145, "unit": "km/h"}
